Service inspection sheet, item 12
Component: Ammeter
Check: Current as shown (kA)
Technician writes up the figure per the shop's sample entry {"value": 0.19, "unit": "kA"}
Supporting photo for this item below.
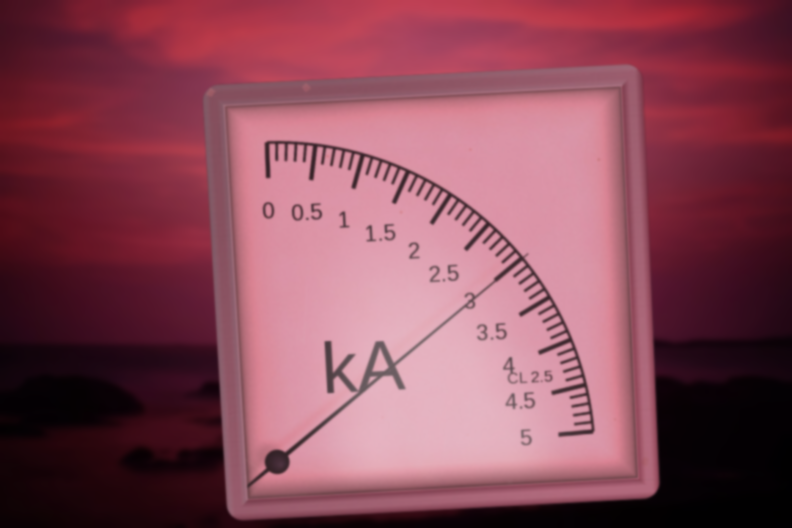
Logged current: {"value": 3, "unit": "kA"}
